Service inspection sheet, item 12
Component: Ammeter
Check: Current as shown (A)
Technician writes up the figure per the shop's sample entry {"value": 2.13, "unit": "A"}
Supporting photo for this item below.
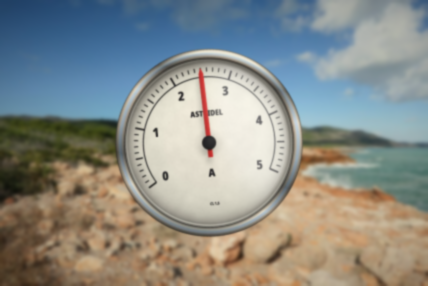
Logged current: {"value": 2.5, "unit": "A"}
